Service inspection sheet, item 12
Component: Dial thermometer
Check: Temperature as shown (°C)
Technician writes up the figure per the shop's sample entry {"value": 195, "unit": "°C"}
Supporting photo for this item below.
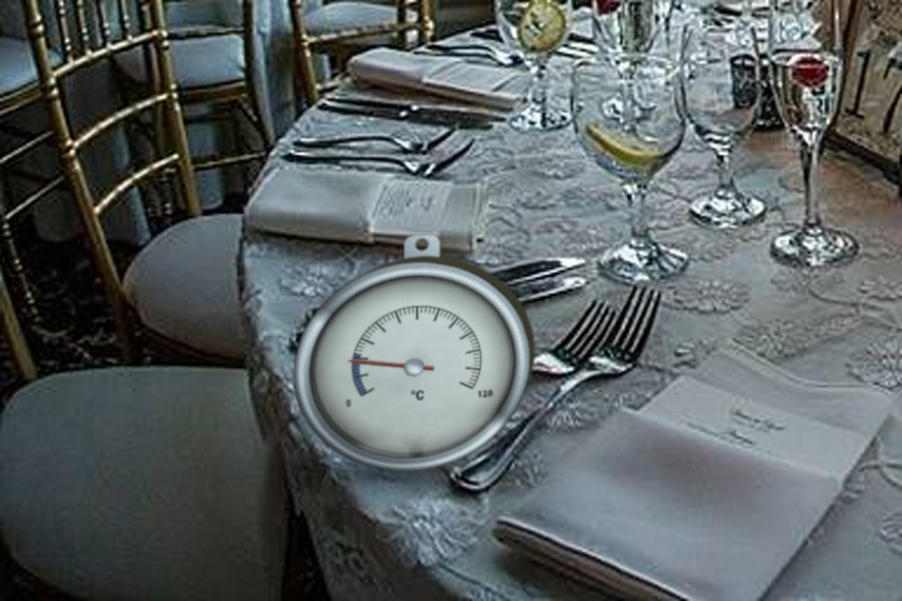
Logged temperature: {"value": 20, "unit": "°C"}
